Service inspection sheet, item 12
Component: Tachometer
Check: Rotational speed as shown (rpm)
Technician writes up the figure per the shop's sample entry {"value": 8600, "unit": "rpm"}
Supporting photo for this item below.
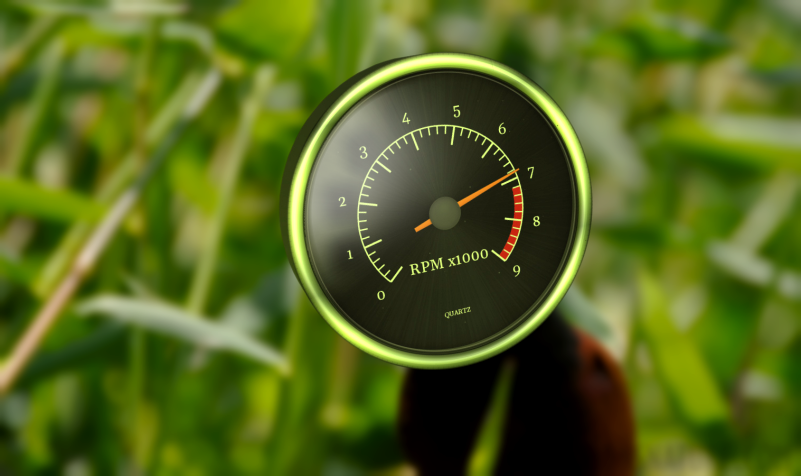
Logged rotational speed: {"value": 6800, "unit": "rpm"}
